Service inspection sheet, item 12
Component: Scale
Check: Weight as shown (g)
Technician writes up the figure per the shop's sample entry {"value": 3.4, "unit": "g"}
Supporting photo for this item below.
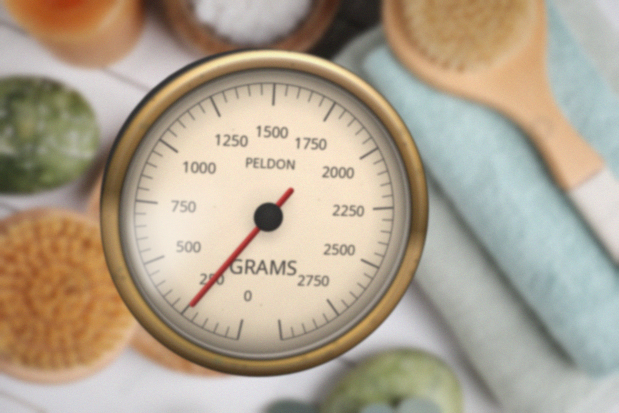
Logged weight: {"value": 250, "unit": "g"}
